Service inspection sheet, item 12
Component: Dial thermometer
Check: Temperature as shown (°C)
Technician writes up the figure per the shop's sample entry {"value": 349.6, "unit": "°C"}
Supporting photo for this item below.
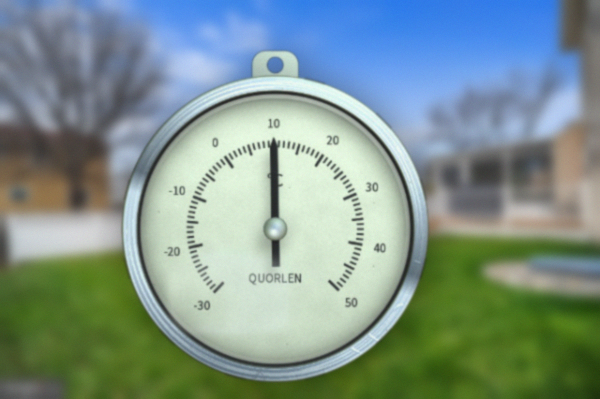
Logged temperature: {"value": 10, "unit": "°C"}
